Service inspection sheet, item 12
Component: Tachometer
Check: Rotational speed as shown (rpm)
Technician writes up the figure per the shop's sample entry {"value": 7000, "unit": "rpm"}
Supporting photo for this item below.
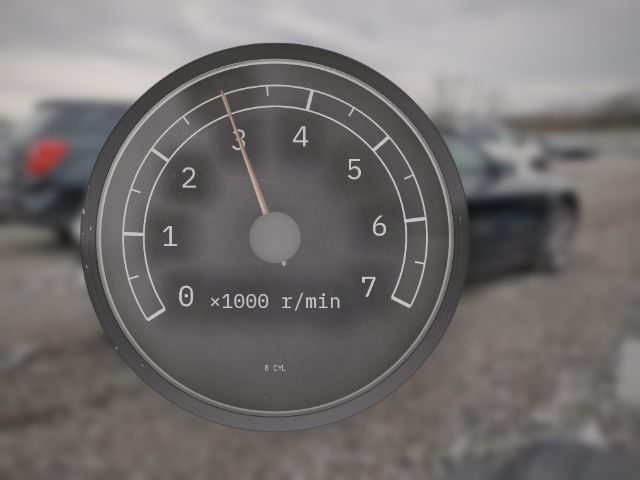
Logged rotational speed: {"value": 3000, "unit": "rpm"}
